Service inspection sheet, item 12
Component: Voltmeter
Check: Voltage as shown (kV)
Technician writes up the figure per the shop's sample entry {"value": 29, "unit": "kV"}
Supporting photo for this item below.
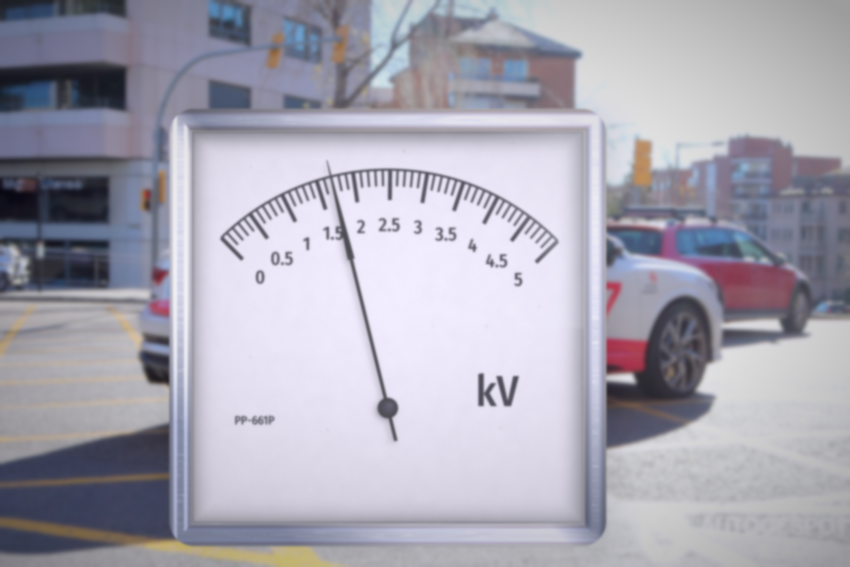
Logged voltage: {"value": 1.7, "unit": "kV"}
